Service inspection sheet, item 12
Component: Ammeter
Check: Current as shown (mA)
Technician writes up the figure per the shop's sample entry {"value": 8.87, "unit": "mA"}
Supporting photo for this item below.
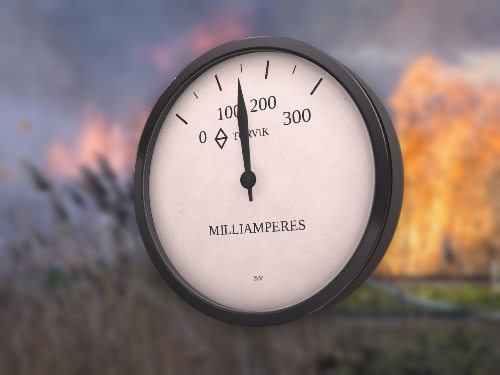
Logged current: {"value": 150, "unit": "mA"}
